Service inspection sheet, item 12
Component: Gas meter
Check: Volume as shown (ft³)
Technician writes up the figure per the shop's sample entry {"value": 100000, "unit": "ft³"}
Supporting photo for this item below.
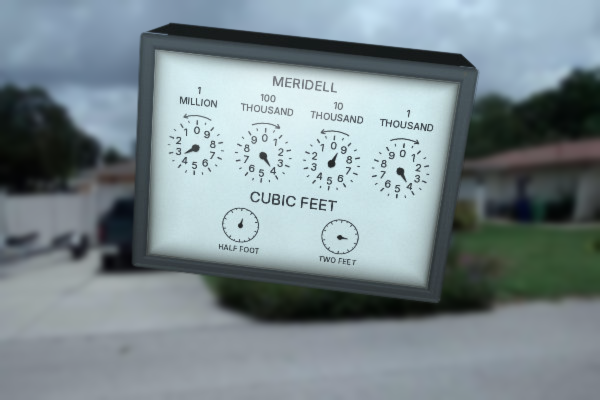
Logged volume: {"value": 339400, "unit": "ft³"}
